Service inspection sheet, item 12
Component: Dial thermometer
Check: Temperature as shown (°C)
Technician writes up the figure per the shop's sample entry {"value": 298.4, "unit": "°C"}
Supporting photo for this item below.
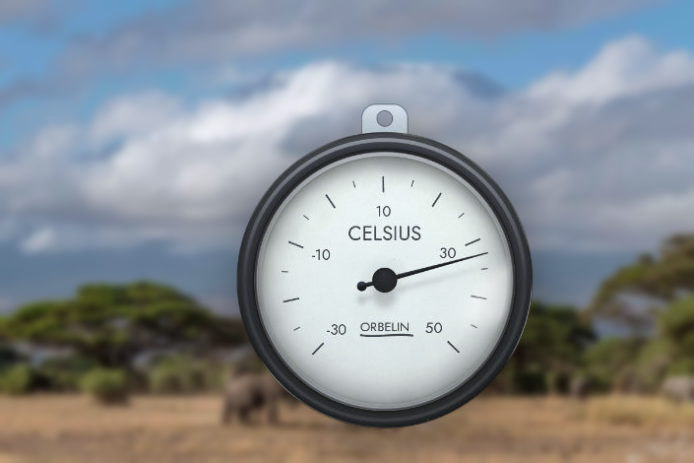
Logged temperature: {"value": 32.5, "unit": "°C"}
